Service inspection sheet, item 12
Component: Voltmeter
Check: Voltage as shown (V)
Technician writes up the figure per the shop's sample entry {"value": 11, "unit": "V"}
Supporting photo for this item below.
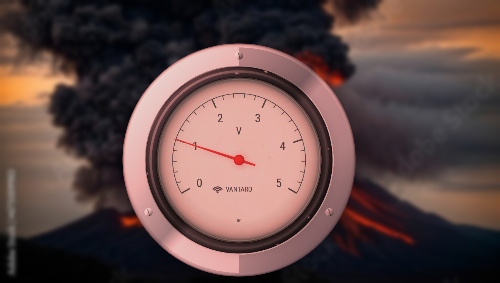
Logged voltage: {"value": 1, "unit": "V"}
